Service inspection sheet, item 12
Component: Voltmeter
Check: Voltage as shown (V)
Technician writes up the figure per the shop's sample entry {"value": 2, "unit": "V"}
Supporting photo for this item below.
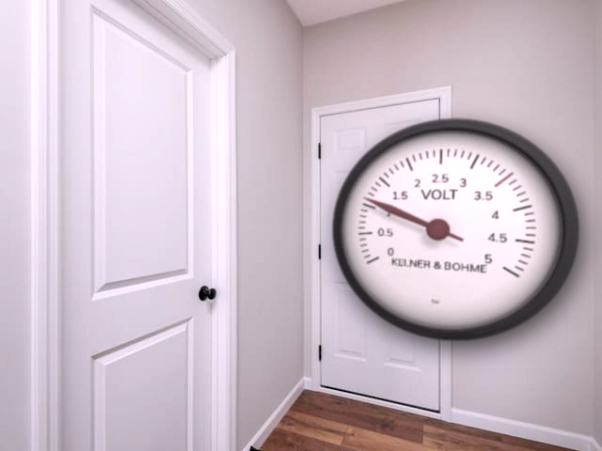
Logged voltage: {"value": 1.1, "unit": "V"}
